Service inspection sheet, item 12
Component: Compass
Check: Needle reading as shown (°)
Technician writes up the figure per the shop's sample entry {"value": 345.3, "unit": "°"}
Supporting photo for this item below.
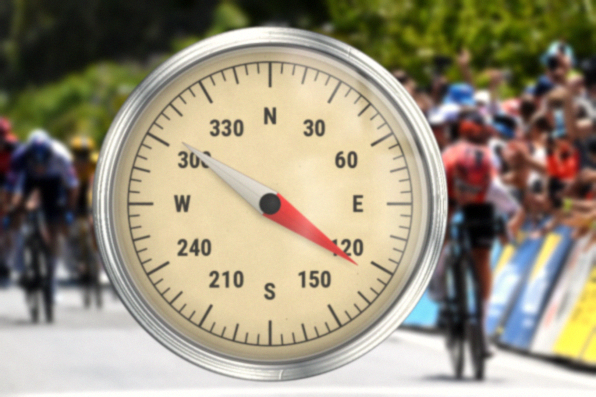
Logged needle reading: {"value": 125, "unit": "°"}
